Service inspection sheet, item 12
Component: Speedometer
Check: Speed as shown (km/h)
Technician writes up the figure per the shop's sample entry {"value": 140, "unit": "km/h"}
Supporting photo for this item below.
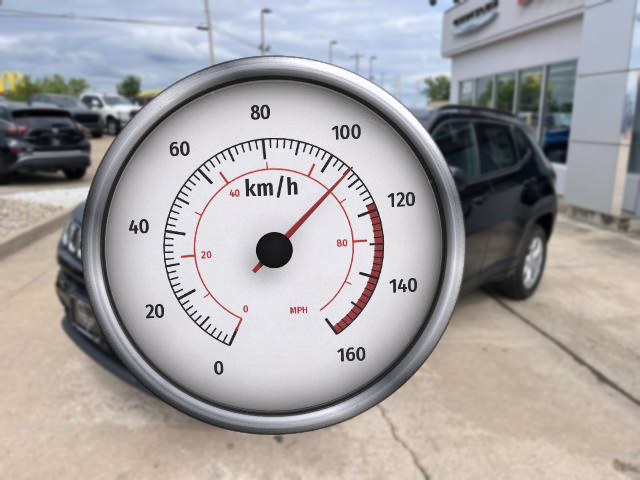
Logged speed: {"value": 106, "unit": "km/h"}
